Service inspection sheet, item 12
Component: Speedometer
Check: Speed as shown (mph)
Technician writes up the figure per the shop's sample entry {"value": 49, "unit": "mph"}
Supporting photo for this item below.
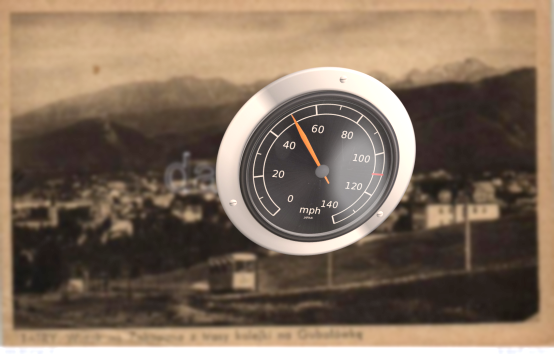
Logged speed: {"value": 50, "unit": "mph"}
